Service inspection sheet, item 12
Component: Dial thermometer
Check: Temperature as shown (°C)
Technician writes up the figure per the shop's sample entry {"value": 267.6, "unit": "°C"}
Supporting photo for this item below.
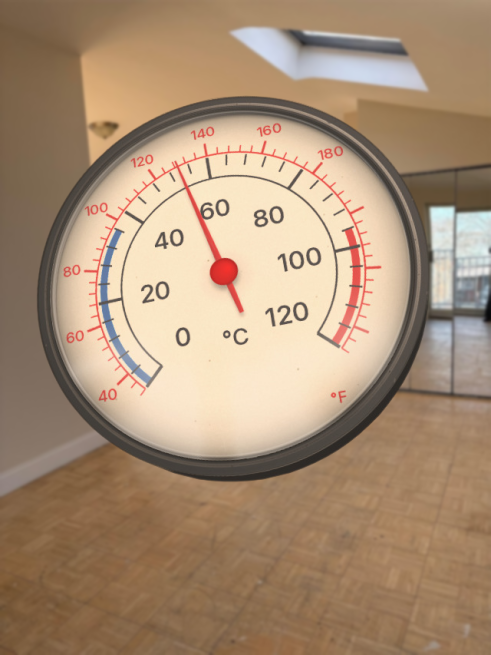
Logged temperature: {"value": 54, "unit": "°C"}
